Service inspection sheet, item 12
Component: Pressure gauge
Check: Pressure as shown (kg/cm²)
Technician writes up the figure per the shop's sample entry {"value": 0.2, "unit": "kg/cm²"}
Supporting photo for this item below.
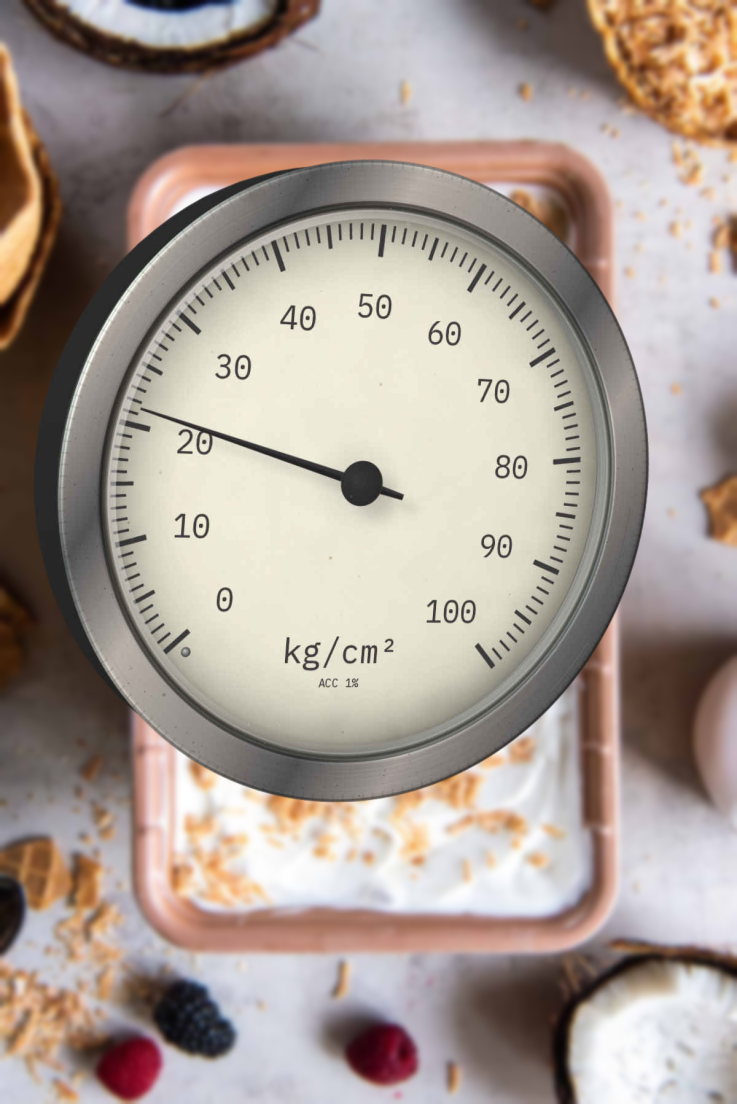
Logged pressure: {"value": 21.5, "unit": "kg/cm²"}
